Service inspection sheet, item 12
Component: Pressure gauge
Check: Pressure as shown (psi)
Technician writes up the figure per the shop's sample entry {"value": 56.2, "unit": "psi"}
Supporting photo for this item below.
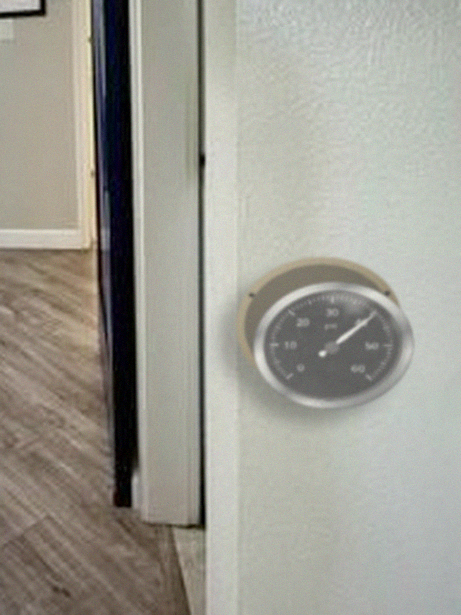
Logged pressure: {"value": 40, "unit": "psi"}
